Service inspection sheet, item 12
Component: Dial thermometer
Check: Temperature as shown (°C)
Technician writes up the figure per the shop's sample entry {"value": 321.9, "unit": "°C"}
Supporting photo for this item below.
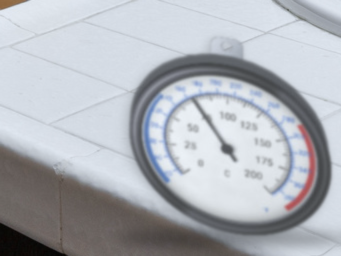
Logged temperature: {"value": 75, "unit": "°C"}
